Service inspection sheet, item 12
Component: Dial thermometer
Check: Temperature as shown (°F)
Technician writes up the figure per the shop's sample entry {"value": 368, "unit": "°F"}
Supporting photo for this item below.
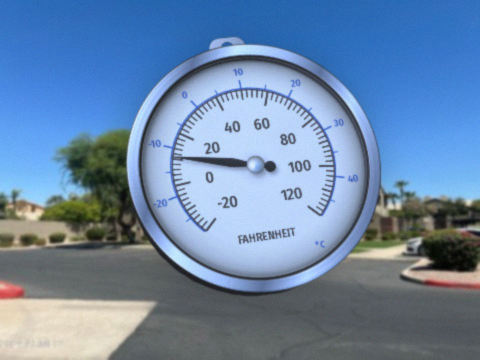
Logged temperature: {"value": 10, "unit": "°F"}
